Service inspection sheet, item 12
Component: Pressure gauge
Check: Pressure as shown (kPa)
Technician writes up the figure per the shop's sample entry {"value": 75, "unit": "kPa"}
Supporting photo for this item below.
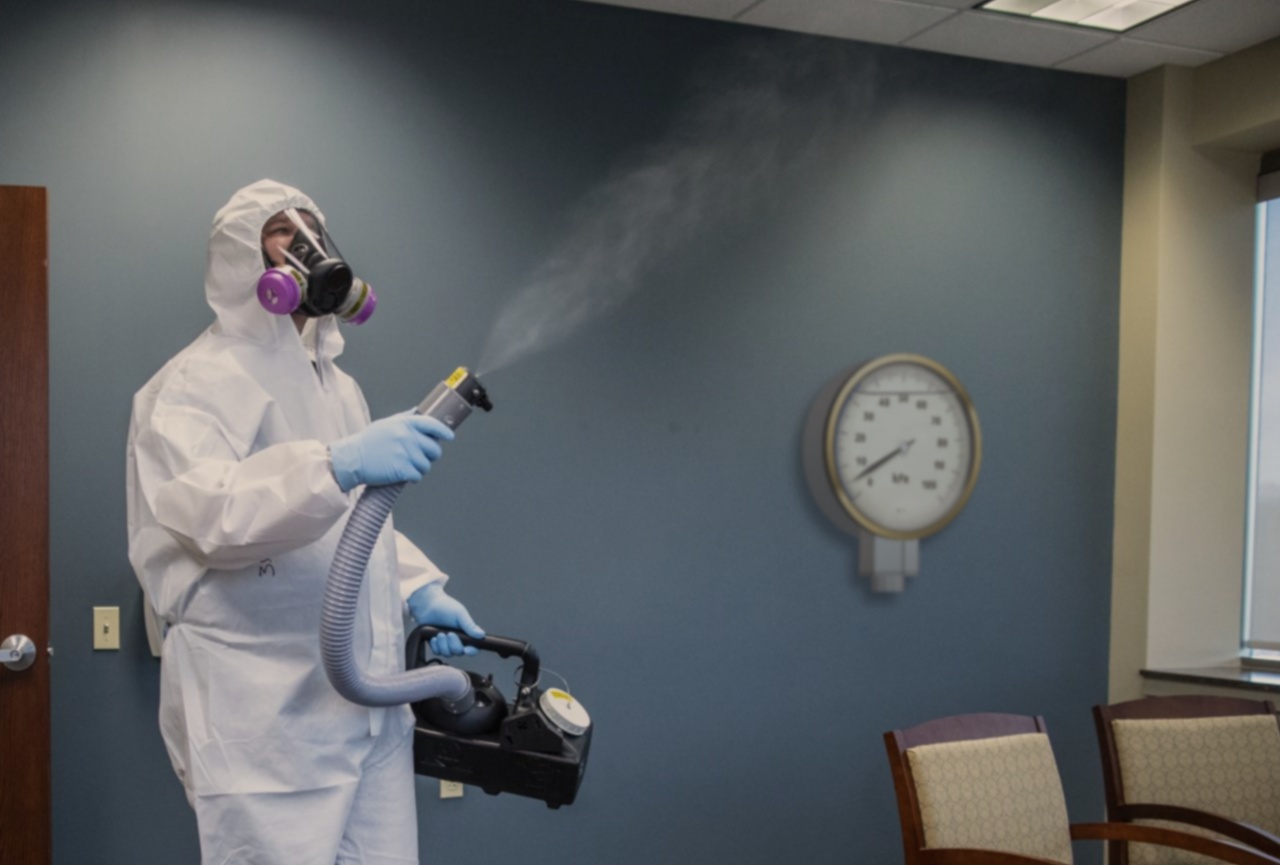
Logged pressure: {"value": 5, "unit": "kPa"}
